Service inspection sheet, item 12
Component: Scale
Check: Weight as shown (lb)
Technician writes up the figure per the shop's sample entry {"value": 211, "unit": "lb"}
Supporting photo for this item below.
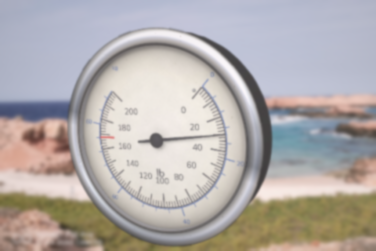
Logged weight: {"value": 30, "unit": "lb"}
